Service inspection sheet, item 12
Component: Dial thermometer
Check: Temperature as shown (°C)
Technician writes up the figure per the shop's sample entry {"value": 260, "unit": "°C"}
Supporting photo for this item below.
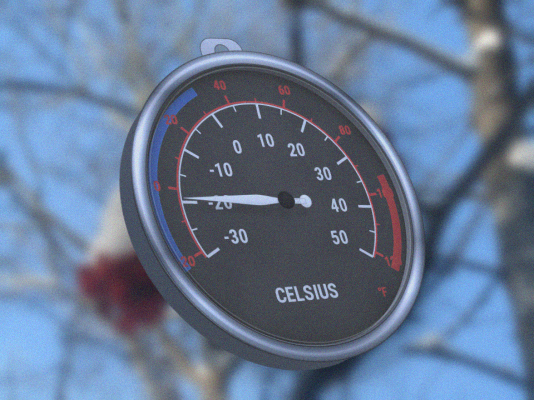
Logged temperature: {"value": -20, "unit": "°C"}
